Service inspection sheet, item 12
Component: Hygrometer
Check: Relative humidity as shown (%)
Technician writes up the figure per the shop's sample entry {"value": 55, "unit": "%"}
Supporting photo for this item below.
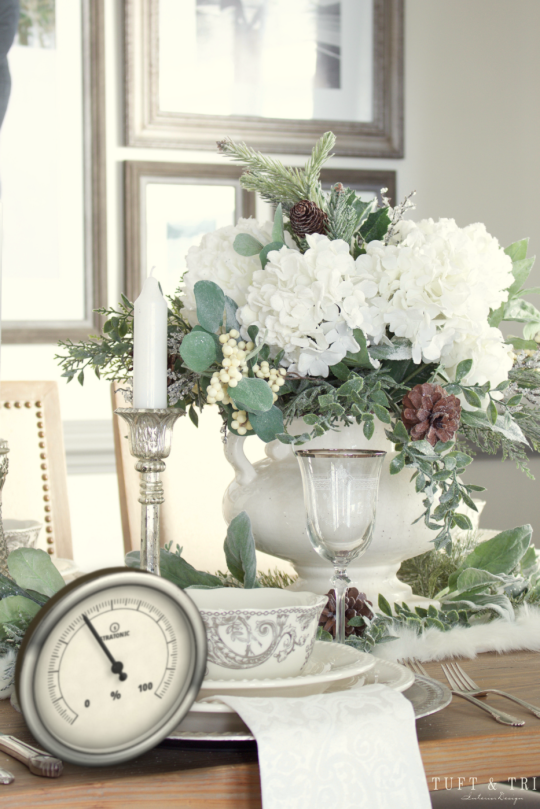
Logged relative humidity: {"value": 40, "unit": "%"}
